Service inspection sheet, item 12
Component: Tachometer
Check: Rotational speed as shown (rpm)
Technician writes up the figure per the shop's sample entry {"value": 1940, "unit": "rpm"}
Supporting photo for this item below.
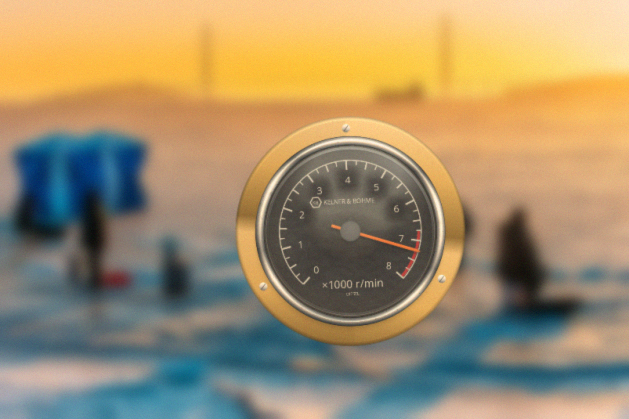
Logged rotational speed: {"value": 7250, "unit": "rpm"}
